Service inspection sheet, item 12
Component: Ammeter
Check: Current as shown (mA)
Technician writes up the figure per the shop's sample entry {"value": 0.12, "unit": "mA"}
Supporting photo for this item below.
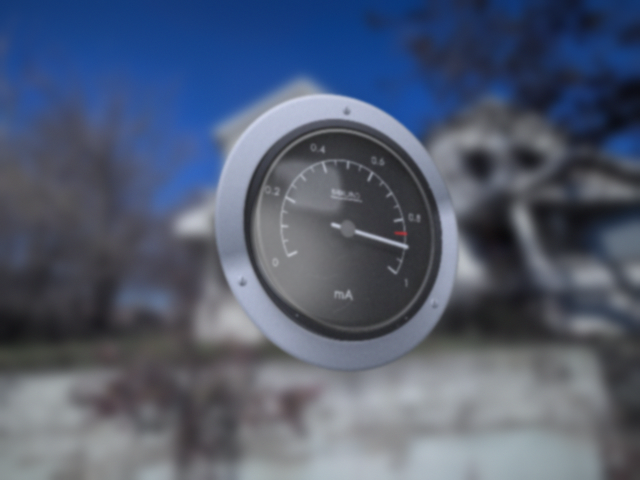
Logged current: {"value": 0.9, "unit": "mA"}
